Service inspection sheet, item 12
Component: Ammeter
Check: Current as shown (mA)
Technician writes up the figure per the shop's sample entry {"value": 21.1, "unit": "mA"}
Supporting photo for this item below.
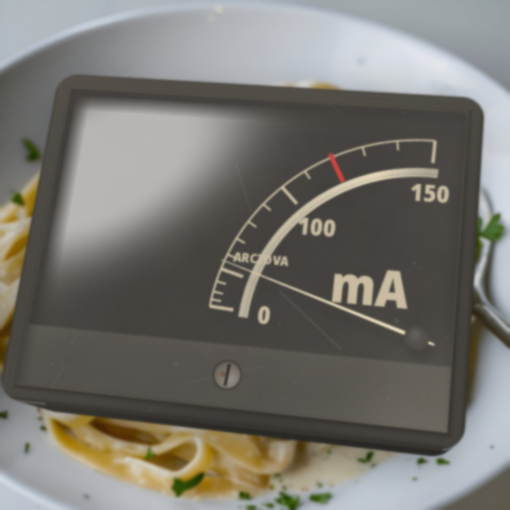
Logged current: {"value": 55, "unit": "mA"}
